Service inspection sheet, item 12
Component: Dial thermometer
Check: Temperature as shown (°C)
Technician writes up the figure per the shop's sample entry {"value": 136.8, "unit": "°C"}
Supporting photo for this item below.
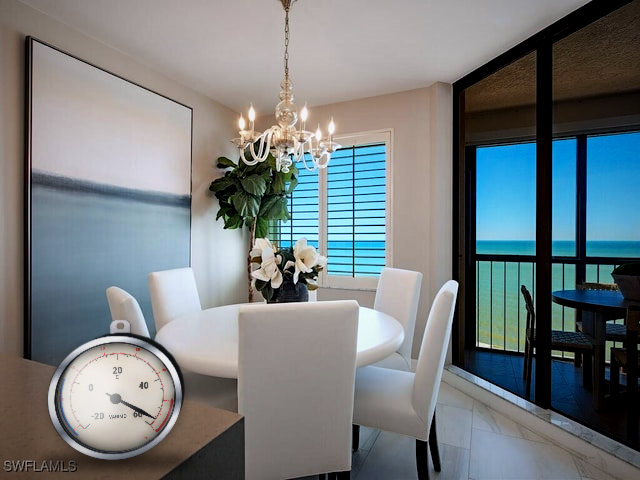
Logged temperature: {"value": 56, "unit": "°C"}
